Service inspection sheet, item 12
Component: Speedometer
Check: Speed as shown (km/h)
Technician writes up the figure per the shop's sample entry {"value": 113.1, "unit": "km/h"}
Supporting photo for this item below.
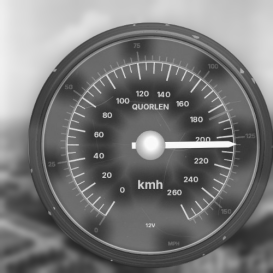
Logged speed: {"value": 205, "unit": "km/h"}
